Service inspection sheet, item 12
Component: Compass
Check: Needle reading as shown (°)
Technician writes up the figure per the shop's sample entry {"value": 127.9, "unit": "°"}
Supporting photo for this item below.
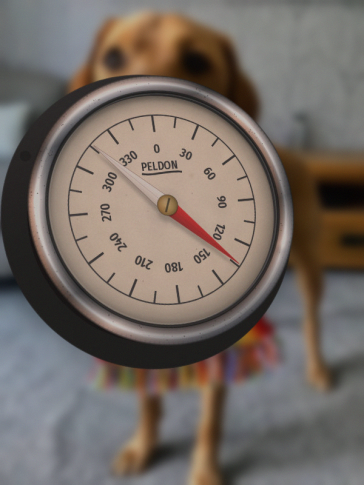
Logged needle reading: {"value": 135, "unit": "°"}
